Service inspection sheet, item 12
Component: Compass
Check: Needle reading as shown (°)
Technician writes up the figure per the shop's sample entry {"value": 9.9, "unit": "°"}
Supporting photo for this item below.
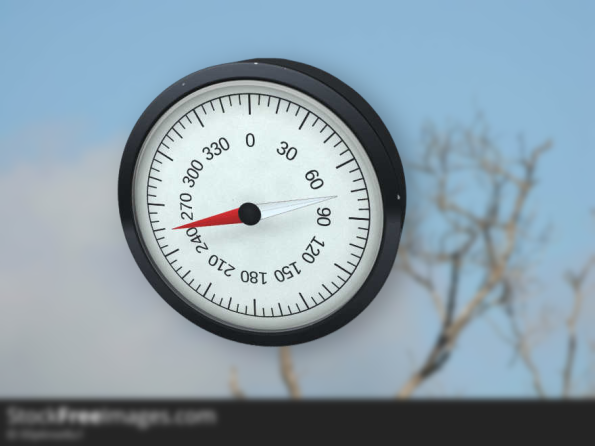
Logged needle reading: {"value": 255, "unit": "°"}
